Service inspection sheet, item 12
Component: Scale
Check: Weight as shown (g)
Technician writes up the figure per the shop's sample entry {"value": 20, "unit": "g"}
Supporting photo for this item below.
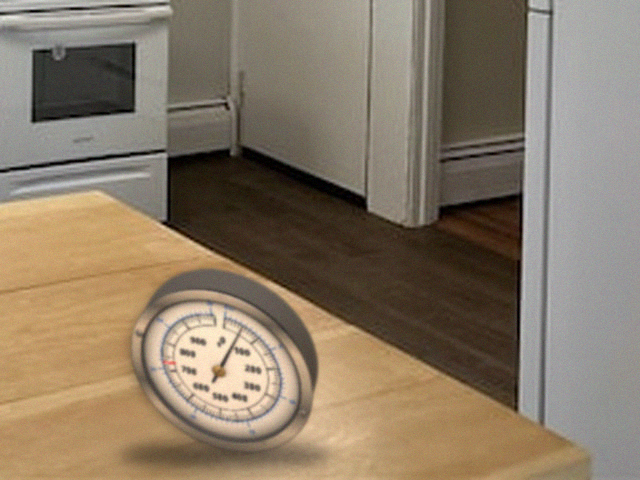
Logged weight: {"value": 50, "unit": "g"}
